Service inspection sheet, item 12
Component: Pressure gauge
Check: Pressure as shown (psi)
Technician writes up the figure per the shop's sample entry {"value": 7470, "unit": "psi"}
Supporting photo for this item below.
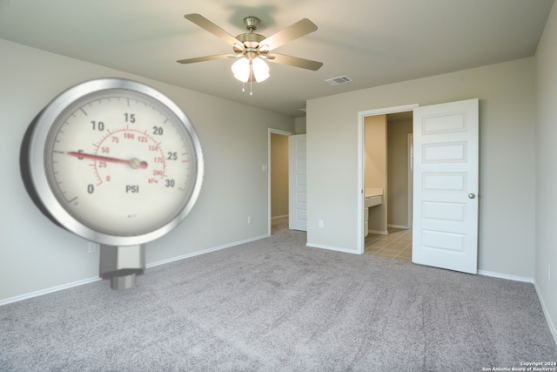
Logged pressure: {"value": 5, "unit": "psi"}
